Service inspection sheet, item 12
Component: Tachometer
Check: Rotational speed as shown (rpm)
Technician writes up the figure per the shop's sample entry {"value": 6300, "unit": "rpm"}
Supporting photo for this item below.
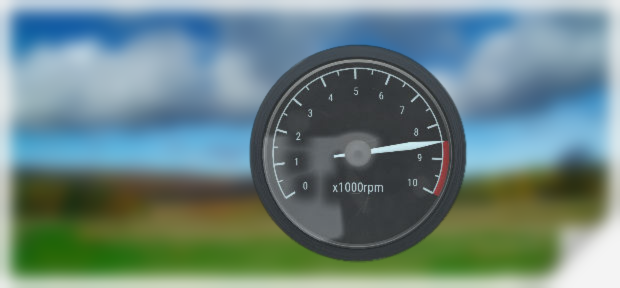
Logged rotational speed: {"value": 8500, "unit": "rpm"}
